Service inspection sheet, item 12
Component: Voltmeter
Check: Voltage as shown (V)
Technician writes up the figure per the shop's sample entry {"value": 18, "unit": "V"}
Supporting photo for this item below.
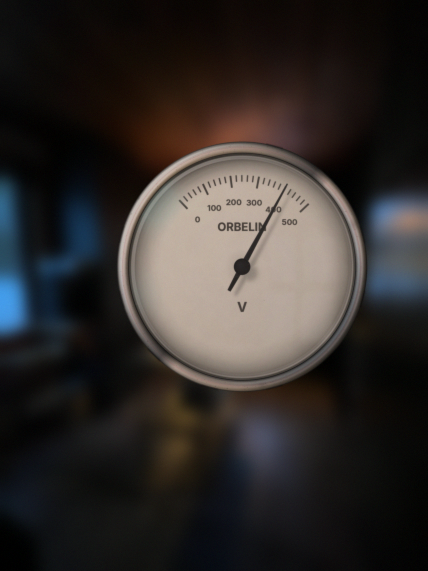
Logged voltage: {"value": 400, "unit": "V"}
